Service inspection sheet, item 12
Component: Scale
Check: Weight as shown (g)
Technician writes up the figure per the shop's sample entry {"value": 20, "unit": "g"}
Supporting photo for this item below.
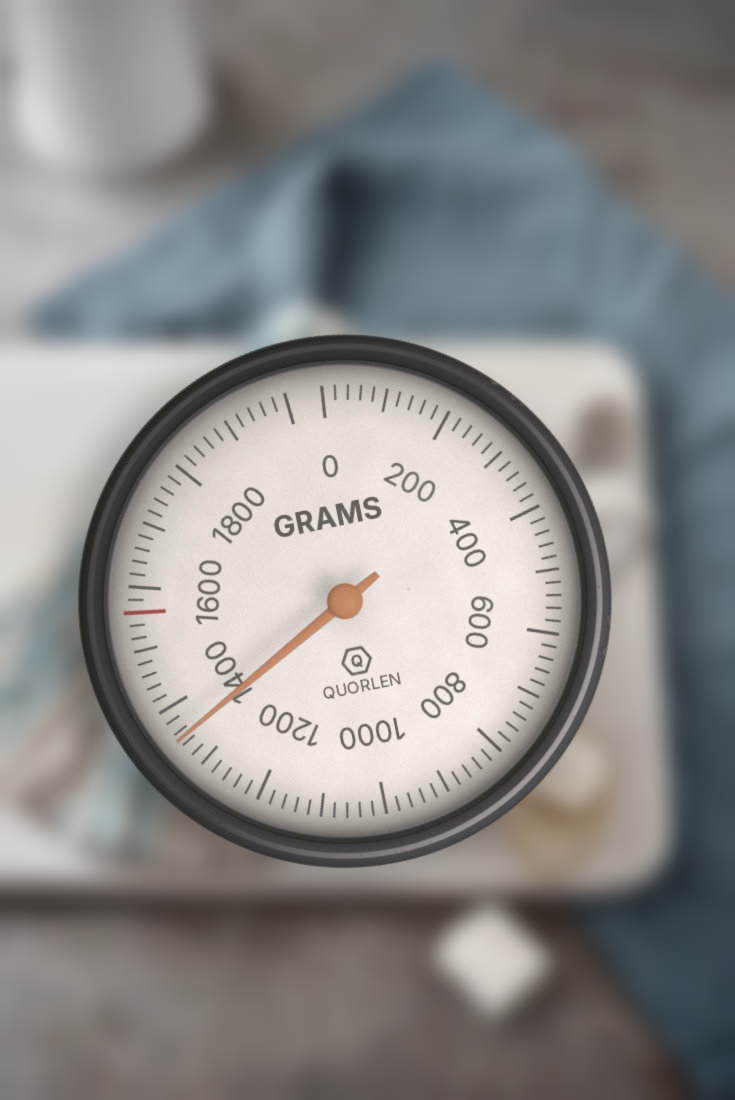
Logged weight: {"value": 1350, "unit": "g"}
